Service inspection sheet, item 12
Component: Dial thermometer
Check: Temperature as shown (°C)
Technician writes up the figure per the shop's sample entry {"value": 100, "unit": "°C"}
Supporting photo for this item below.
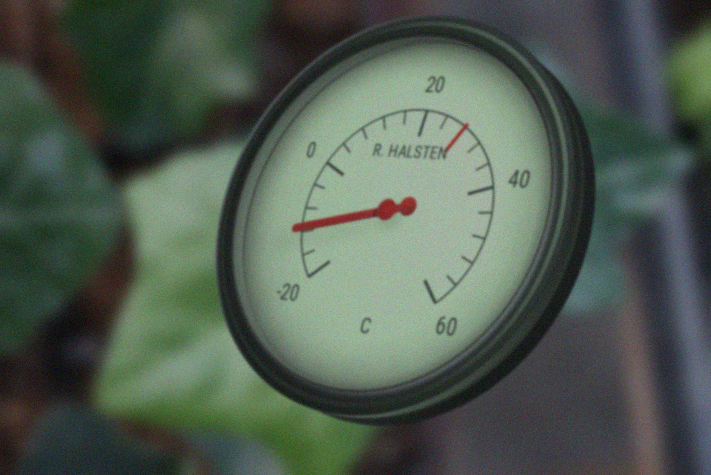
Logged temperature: {"value": -12, "unit": "°C"}
